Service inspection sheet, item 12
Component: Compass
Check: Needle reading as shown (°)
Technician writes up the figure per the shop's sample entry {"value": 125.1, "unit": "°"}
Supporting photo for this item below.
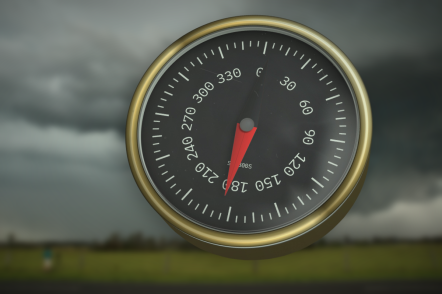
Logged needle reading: {"value": 185, "unit": "°"}
